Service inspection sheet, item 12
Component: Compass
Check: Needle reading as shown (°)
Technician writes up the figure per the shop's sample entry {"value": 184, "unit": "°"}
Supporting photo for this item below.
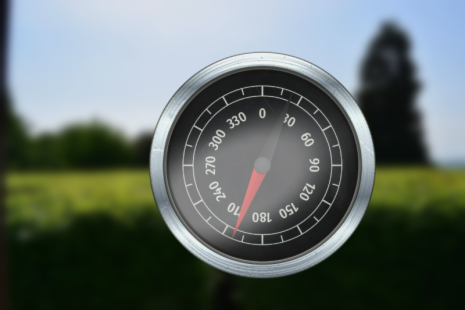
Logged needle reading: {"value": 202.5, "unit": "°"}
